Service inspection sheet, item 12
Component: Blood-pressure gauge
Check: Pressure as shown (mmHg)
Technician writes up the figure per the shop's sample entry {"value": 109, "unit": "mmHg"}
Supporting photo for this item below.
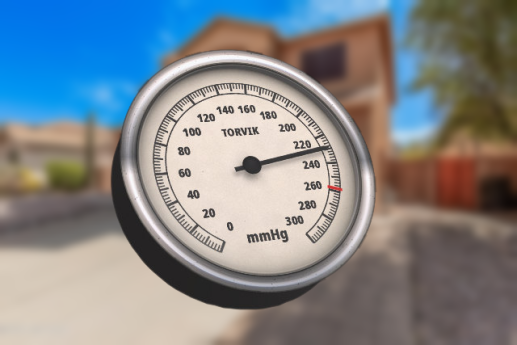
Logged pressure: {"value": 230, "unit": "mmHg"}
